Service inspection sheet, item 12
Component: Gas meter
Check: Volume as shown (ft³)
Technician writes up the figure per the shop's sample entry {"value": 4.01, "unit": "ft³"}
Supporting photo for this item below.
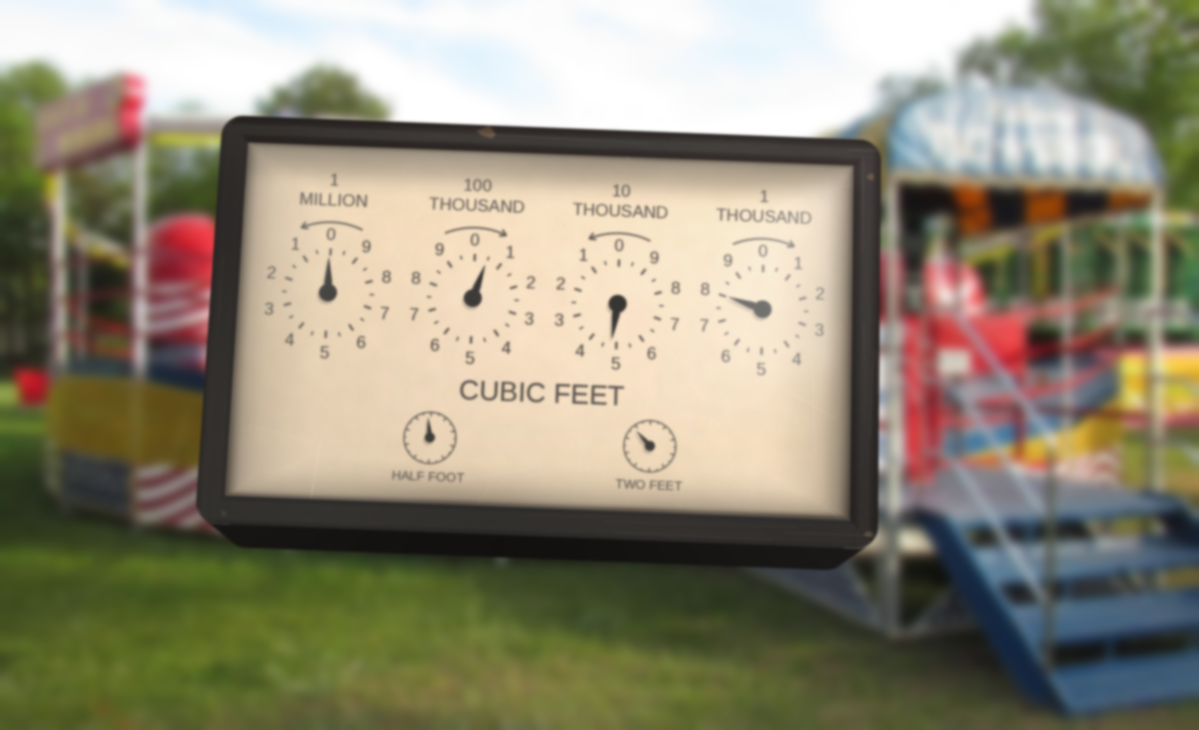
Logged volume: {"value": 4800, "unit": "ft³"}
